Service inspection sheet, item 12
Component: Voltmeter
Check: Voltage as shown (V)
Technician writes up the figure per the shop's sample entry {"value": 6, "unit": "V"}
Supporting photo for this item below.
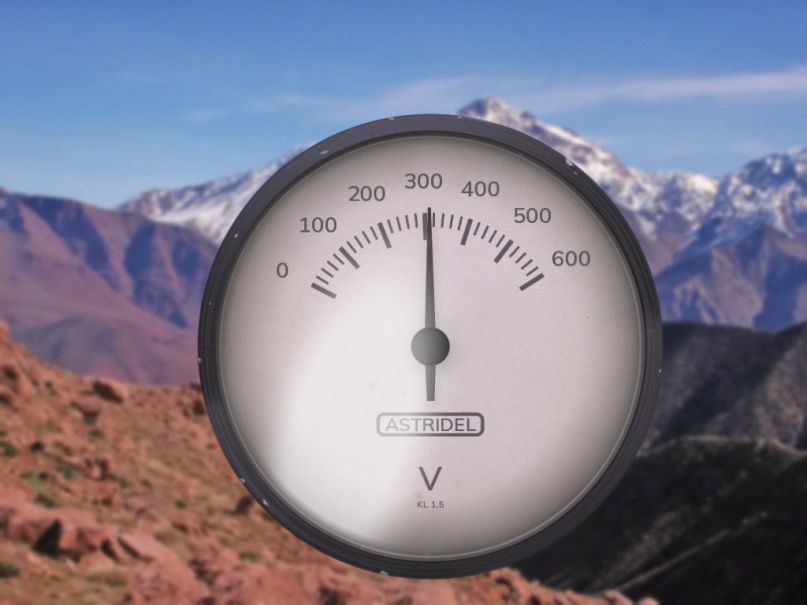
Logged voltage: {"value": 310, "unit": "V"}
